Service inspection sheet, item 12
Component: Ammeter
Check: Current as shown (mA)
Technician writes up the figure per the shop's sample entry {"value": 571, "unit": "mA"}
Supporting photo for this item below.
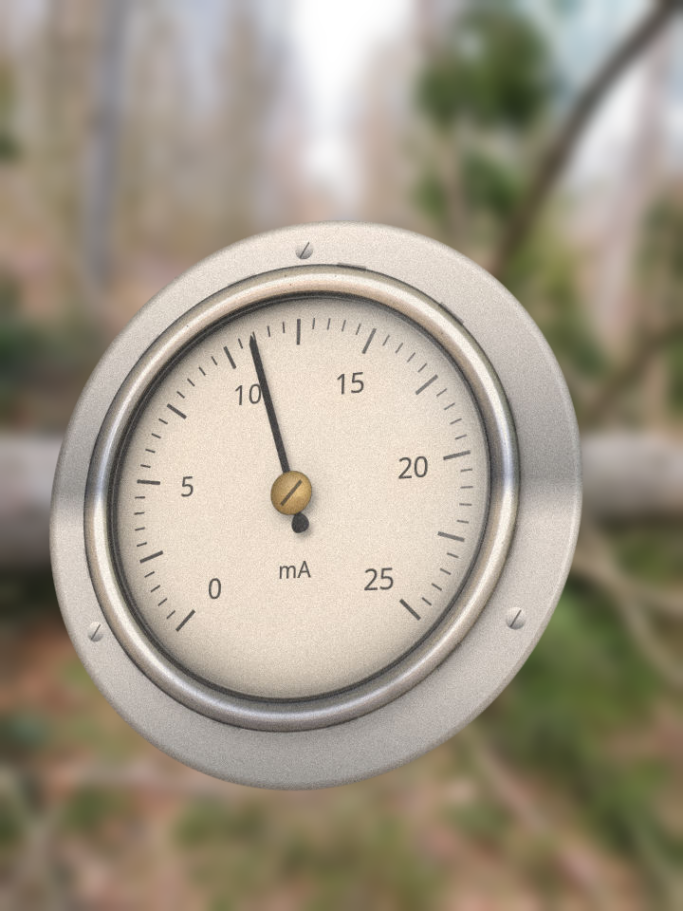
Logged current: {"value": 11, "unit": "mA"}
